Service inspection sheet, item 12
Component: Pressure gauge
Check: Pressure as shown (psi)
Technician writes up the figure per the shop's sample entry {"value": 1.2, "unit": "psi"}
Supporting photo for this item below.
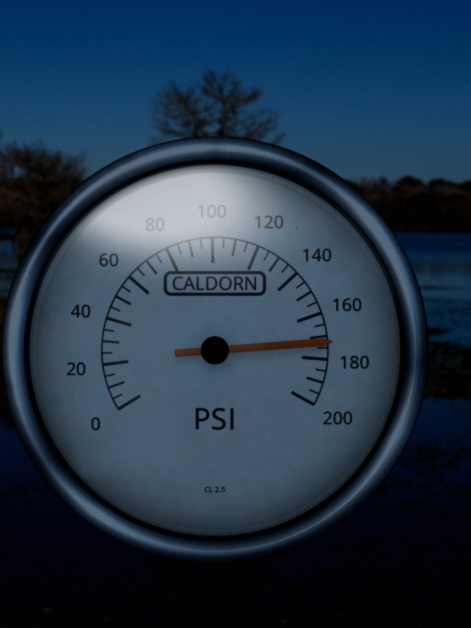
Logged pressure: {"value": 172.5, "unit": "psi"}
